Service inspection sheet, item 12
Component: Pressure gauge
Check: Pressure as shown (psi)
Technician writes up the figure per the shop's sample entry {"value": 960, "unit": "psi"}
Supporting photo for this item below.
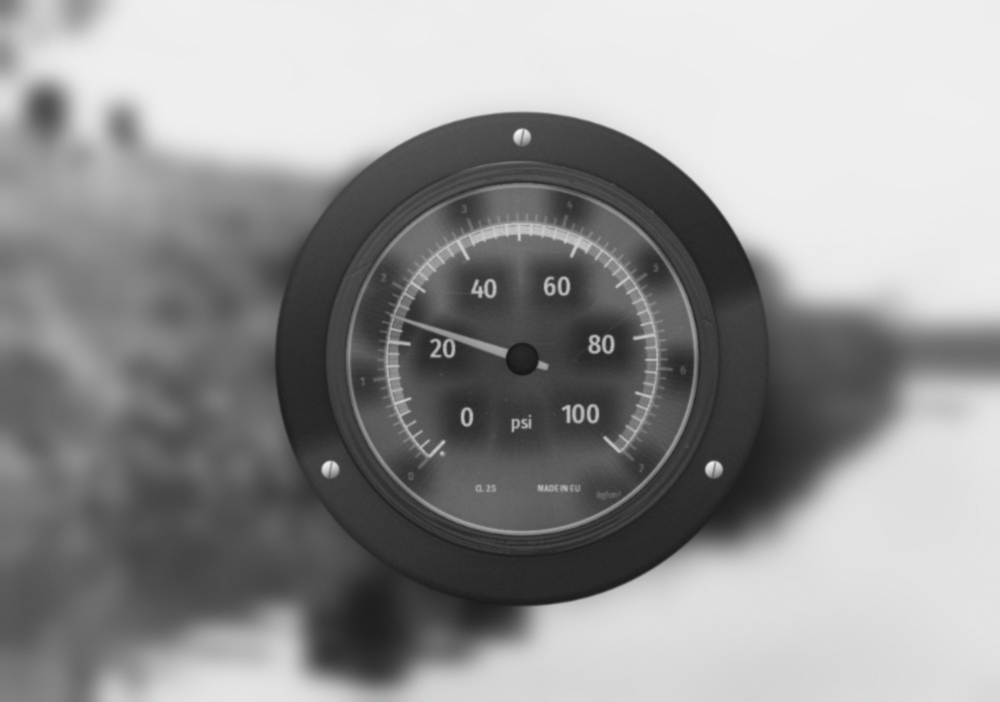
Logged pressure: {"value": 24, "unit": "psi"}
